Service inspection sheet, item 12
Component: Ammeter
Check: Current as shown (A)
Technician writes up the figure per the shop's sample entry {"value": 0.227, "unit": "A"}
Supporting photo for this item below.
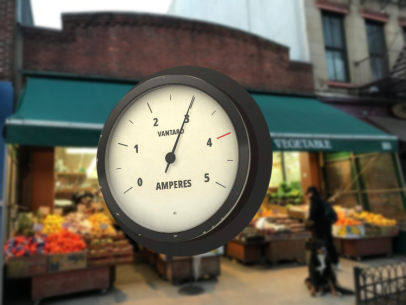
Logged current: {"value": 3, "unit": "A"}
